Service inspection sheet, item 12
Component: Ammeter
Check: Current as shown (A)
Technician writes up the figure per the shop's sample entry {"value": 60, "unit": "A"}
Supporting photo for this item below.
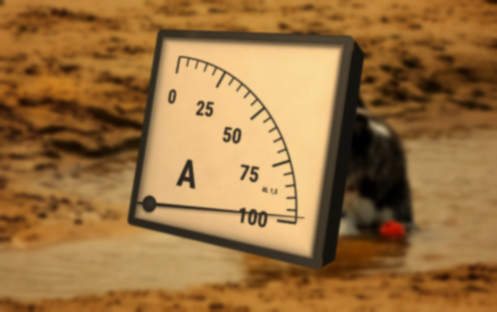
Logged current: {"value": 97.5, "unit": "A"}
